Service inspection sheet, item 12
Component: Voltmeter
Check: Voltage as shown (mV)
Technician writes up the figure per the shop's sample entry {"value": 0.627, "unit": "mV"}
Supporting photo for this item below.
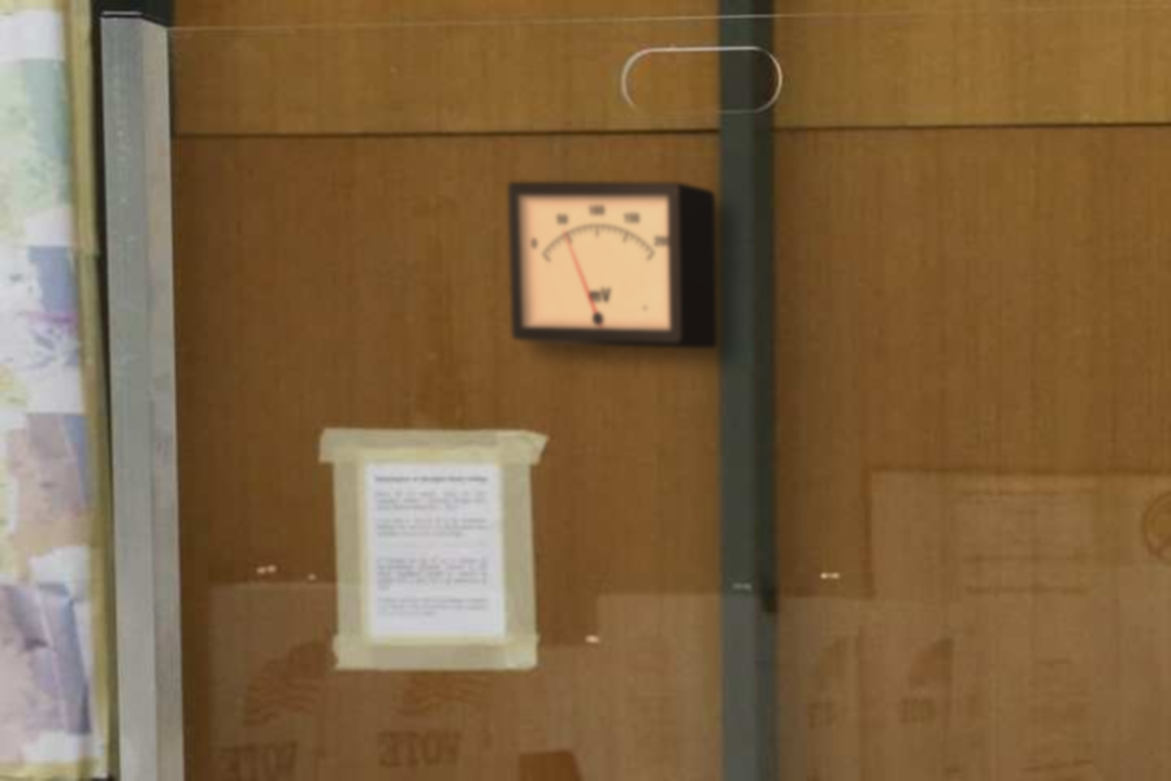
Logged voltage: {"value": 50, "unit": "mV"}
